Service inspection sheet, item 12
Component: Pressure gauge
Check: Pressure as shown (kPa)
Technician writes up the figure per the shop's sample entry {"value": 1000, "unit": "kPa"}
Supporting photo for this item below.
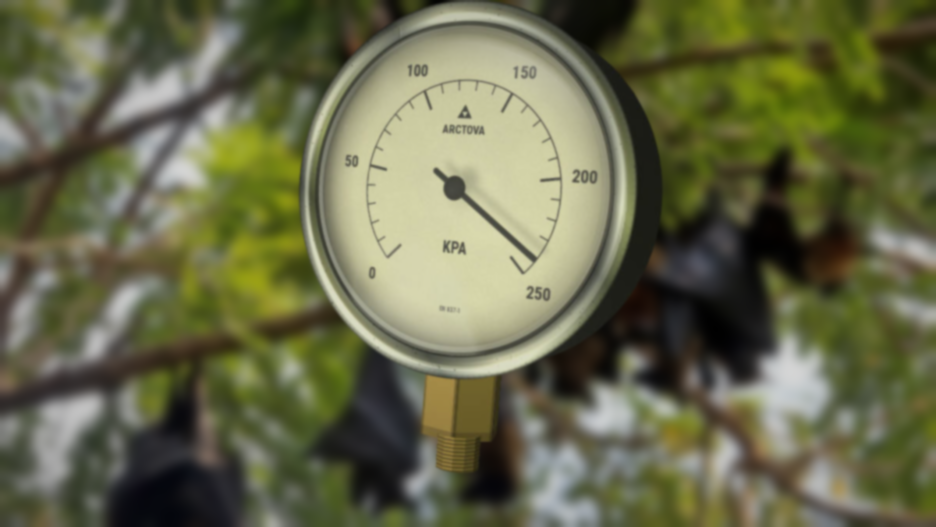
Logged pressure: {"value": 240, "unit": "kPa"}
